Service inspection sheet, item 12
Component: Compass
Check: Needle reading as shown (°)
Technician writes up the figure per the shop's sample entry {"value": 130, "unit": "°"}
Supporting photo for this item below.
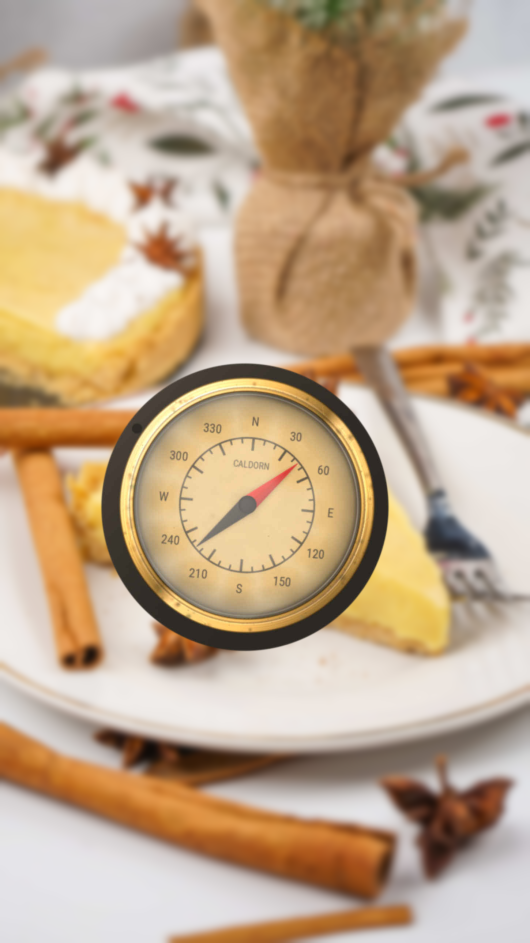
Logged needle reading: {"value": 45, "unit": "°"}
